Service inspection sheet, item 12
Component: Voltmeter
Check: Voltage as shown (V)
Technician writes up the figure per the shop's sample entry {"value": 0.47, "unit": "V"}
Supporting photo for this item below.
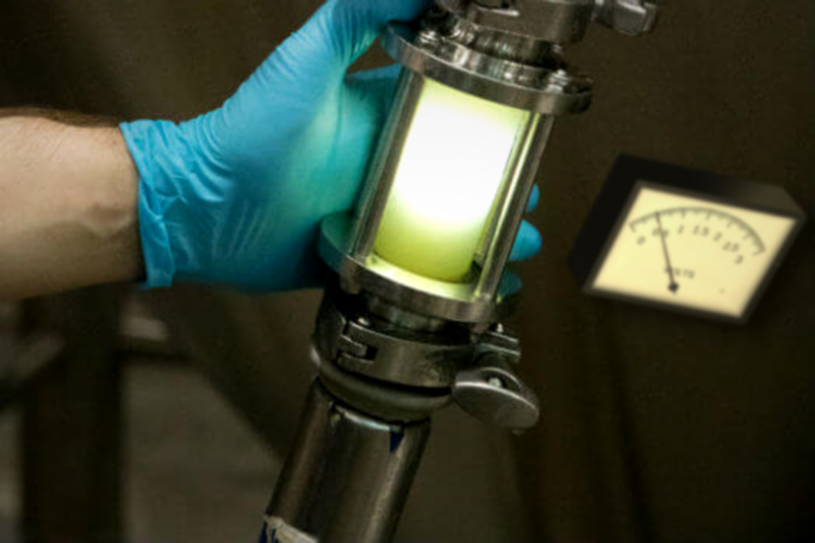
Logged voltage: {"value": 0.5, "unit": "V"}
